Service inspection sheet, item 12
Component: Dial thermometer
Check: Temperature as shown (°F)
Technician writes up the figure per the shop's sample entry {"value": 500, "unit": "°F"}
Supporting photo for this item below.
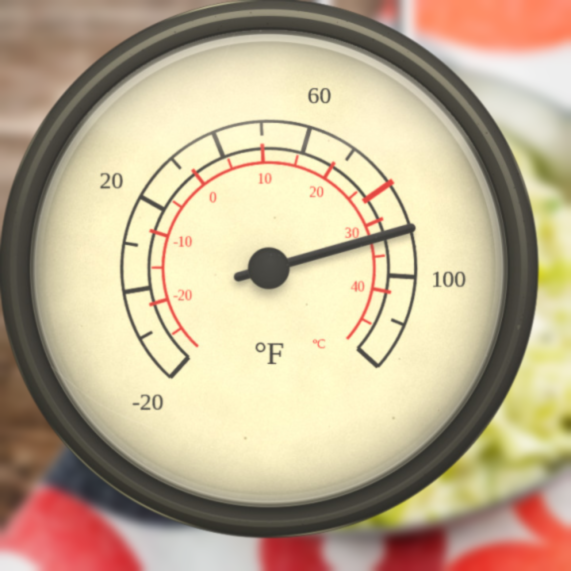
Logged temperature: {"value": 90, "unit": "°F"}
